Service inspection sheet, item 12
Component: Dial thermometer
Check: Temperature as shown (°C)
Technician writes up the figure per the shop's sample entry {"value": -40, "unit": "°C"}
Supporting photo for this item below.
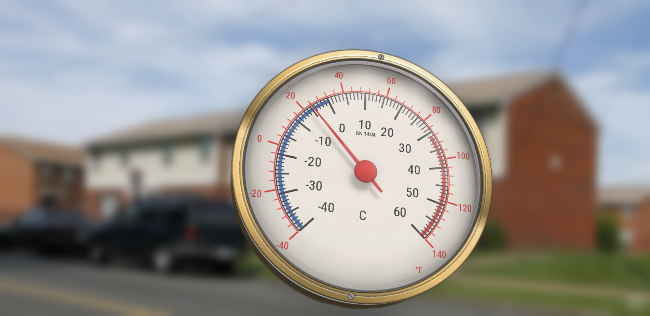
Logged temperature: {"value": -5, "unit": "°C"}
